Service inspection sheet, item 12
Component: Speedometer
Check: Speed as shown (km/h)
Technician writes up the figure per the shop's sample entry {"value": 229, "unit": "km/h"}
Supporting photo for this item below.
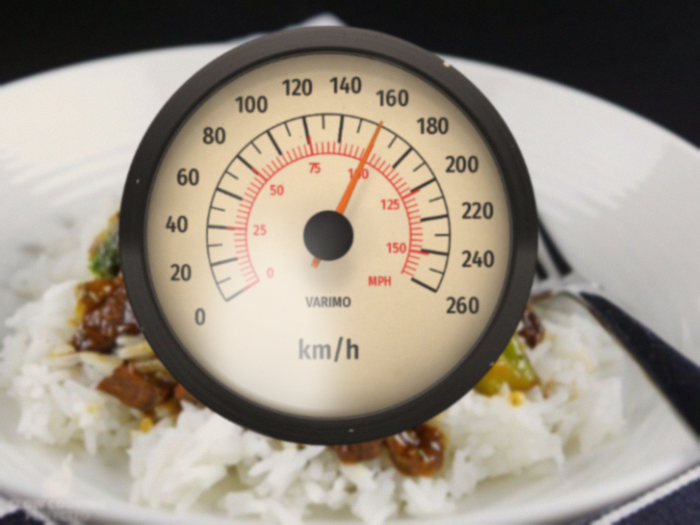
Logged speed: {"value": 160, "unit": "km/h"}
